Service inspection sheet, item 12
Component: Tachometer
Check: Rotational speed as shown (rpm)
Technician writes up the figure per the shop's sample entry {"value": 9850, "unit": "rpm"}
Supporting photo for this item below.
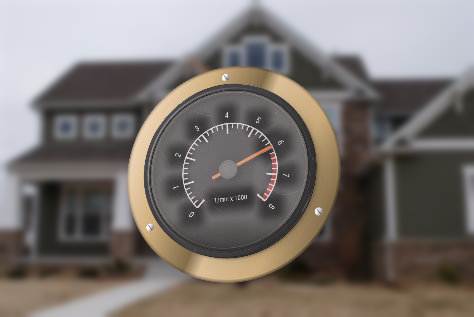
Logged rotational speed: {"value": 6000, "unit": "rpm"}
